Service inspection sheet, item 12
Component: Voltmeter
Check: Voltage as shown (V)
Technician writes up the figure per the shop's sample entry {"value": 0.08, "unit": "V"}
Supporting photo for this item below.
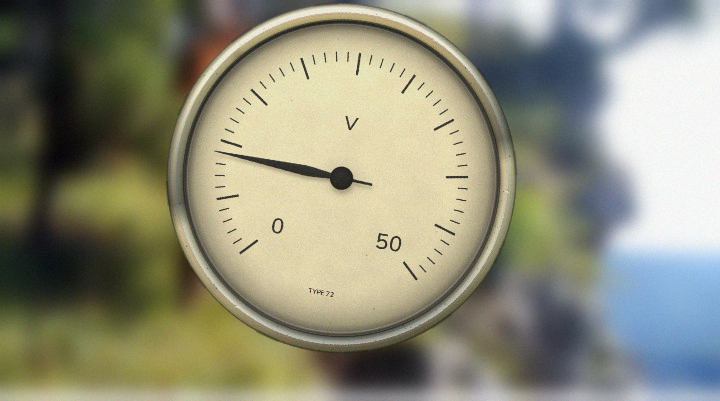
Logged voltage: {"value": 9, "unit": "V"}
